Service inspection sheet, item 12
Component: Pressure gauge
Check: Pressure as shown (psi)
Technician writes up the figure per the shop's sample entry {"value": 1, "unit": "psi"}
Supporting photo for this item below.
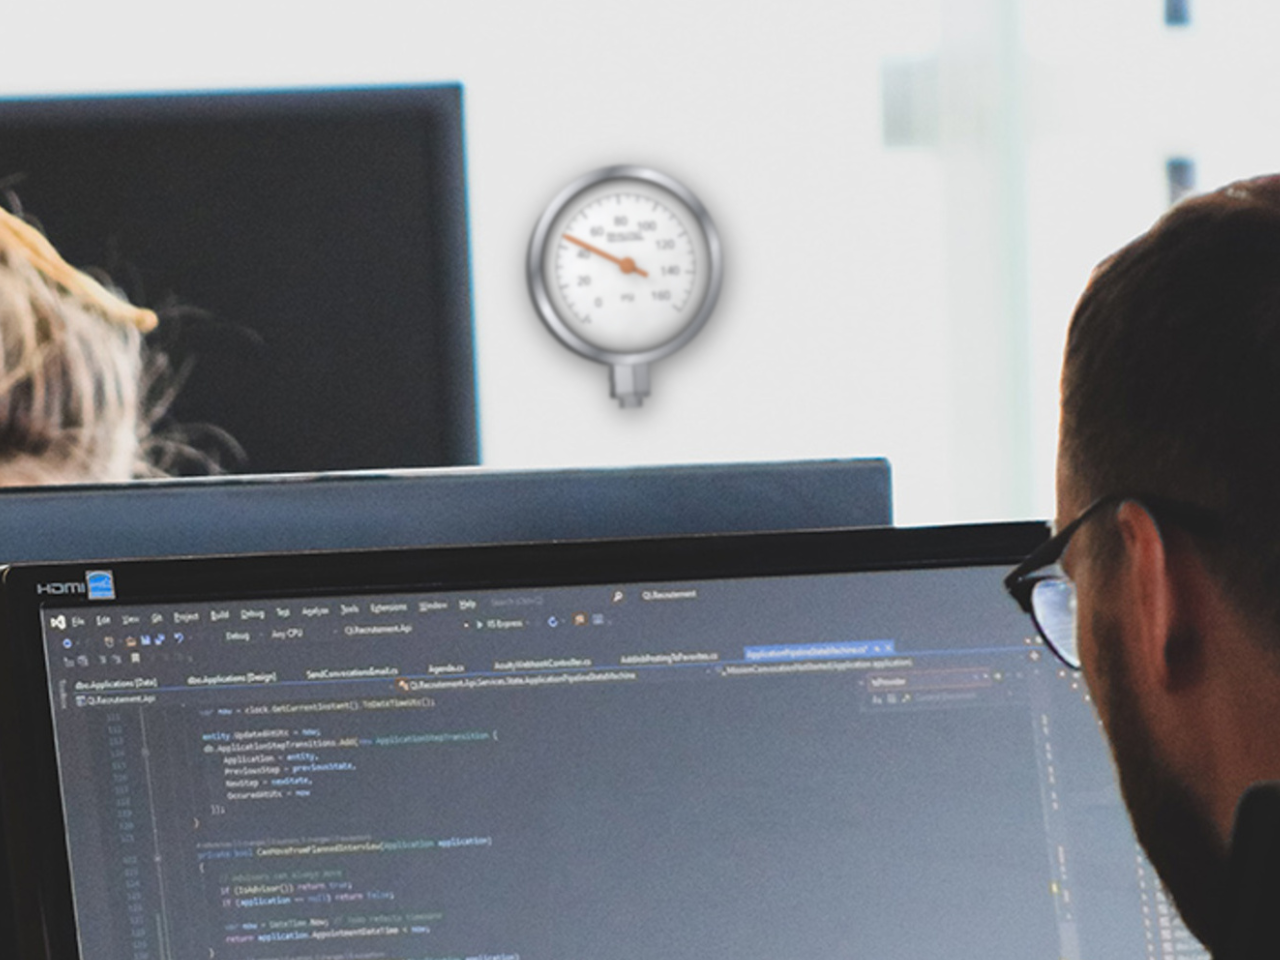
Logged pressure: {"value": 45, "unit": "psi"}
